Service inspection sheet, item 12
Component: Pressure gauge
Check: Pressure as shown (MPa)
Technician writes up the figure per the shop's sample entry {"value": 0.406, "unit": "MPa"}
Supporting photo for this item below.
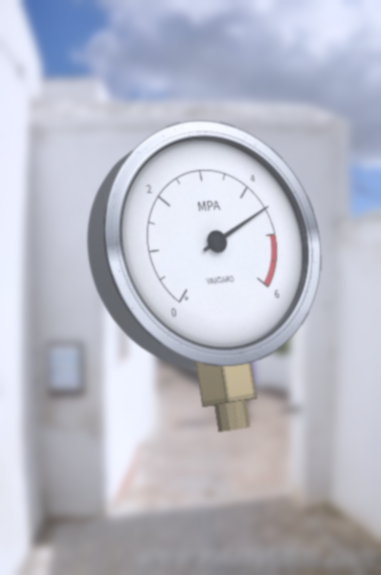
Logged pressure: {"value": 4.5, "unit": "MPa"}
